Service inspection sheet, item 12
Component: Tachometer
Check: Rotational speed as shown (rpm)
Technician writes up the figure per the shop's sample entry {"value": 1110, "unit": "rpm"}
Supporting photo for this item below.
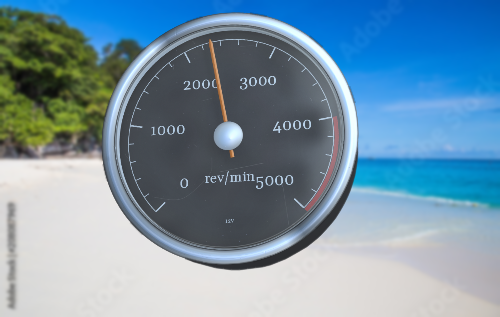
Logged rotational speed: {"value": 2300, "unit": "rpm"}
